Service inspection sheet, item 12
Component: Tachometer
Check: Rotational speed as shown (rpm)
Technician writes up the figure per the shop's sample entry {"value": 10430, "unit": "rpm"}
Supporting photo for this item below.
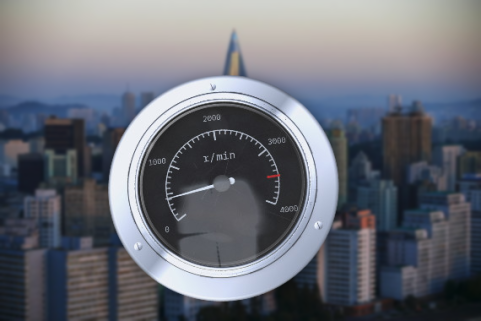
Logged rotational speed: {"value": 400, "unit": "rpm"}
